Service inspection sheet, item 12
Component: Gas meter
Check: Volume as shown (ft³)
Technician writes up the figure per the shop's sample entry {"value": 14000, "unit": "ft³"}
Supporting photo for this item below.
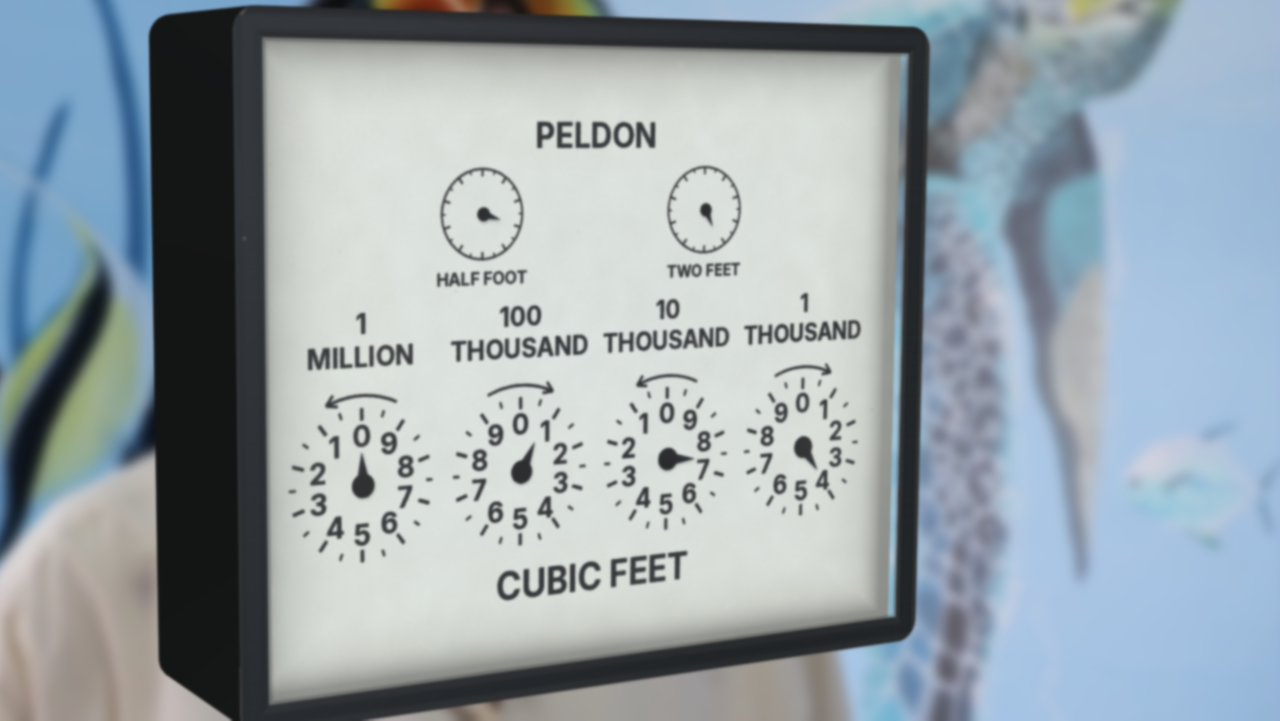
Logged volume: {"value": 7400, "unit": "ft³"}
